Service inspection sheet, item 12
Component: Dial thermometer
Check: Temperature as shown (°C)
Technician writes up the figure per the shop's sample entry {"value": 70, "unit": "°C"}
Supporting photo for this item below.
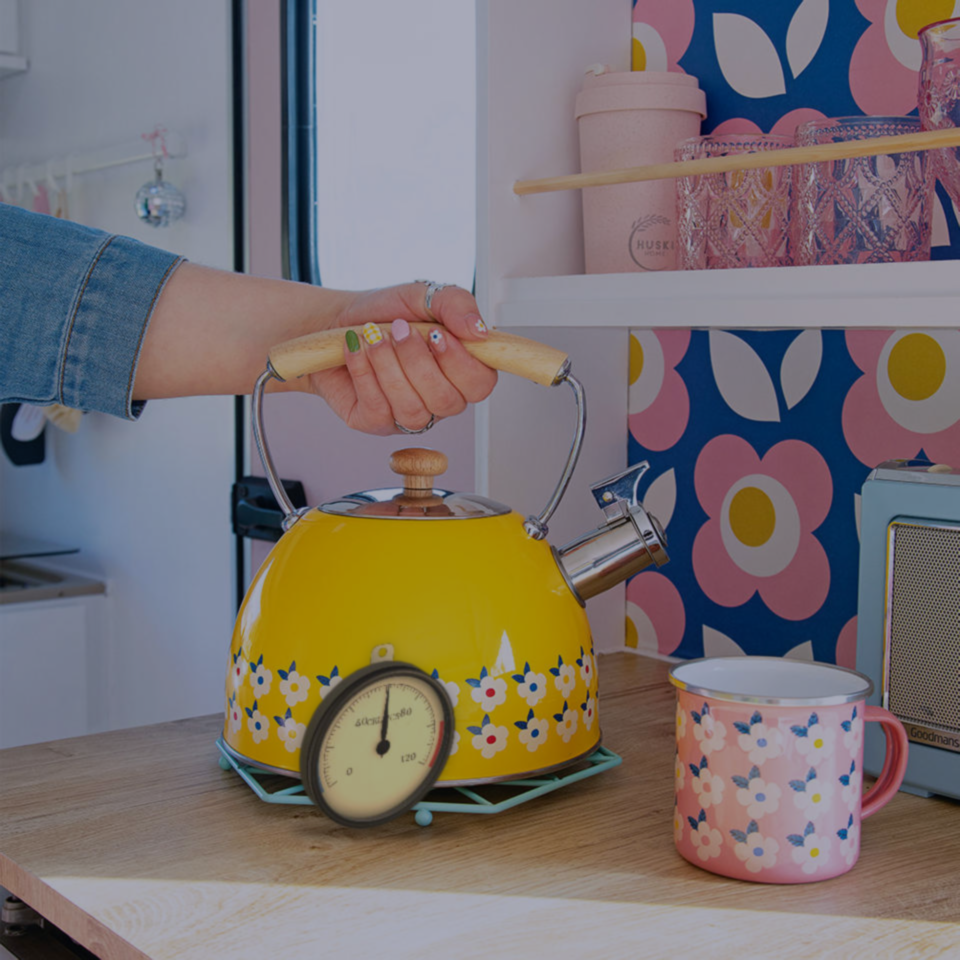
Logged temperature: {"value": 60, "unit": "°C"}
